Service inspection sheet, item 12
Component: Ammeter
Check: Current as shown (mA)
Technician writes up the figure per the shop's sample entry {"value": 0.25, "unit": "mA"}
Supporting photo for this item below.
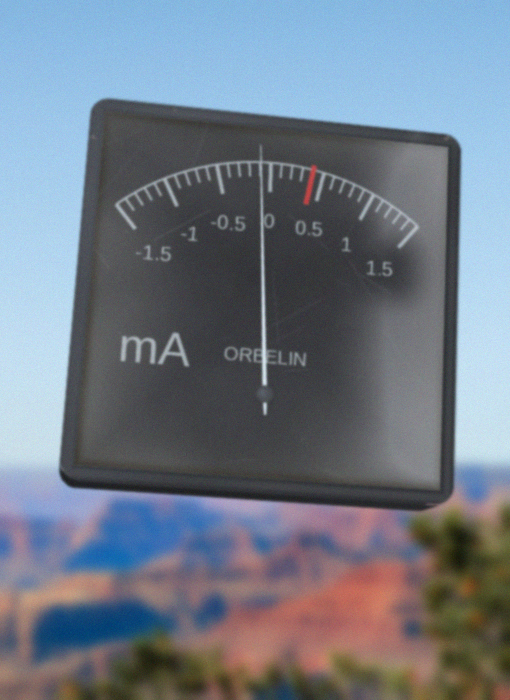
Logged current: {"value": -0.1, "unit": "mA"}
